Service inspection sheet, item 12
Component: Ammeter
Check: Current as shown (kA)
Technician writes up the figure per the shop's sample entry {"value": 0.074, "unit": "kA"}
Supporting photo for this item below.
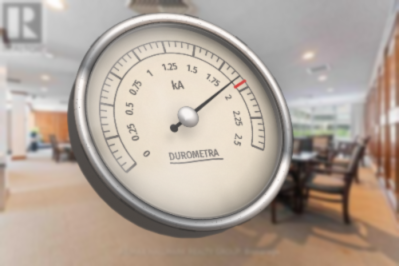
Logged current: {"value": 1.9, "unit": "kA"}
